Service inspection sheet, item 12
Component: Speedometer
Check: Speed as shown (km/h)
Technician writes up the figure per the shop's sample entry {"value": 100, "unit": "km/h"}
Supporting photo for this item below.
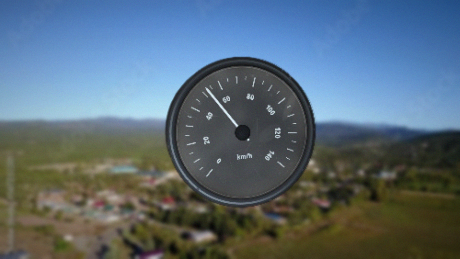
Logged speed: {"value": 52.5, "unit": "km/h"}
